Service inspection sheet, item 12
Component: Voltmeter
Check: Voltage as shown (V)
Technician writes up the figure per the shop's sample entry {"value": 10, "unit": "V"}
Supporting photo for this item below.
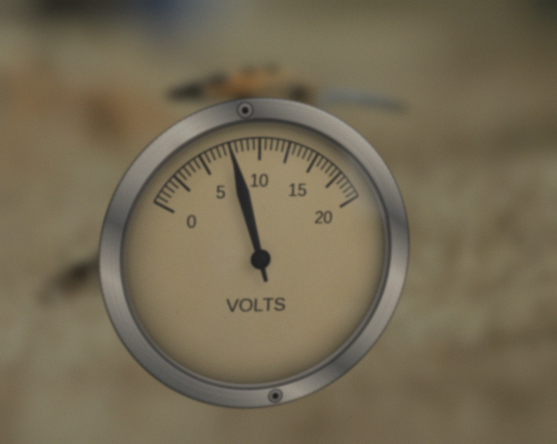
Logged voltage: {"value": 7.5, "unit": "V"}
